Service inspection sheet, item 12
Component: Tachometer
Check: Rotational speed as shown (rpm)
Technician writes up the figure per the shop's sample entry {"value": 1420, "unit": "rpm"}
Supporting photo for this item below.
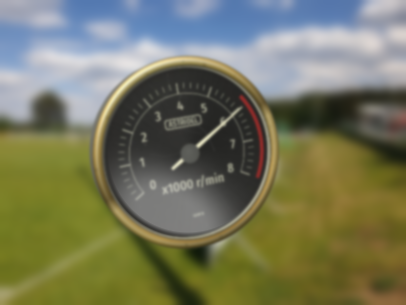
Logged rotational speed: {"value": 6000, "unit": "rpm"}
